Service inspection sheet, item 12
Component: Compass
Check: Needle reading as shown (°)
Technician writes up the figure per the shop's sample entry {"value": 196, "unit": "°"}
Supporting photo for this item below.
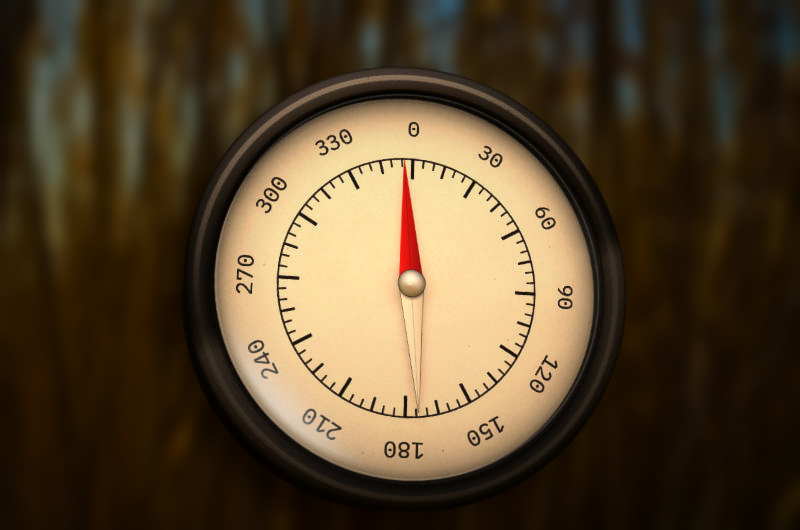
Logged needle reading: {"value": 355, "unit": "°"}
